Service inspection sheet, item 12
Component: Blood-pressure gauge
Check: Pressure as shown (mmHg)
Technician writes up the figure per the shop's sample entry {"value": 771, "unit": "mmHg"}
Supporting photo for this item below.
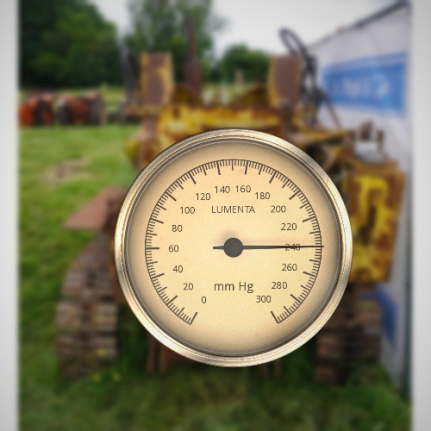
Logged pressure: {"value": 240, "unit": "mmHg"}
